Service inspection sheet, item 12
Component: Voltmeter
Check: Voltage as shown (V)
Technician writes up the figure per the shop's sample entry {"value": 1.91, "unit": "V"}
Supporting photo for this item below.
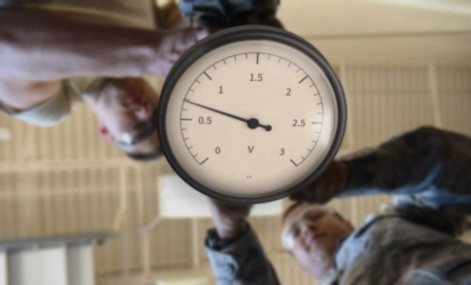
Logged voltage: {"value": 0.7, "unit": "V"}
